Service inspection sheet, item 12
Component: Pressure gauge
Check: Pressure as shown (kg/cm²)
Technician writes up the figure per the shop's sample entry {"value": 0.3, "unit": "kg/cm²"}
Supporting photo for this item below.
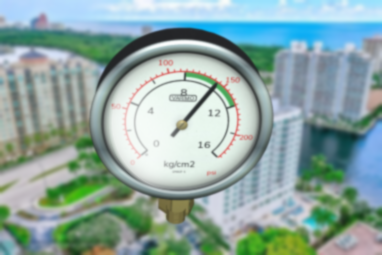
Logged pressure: {"value": 10, "unit": "kg/cm²"}
